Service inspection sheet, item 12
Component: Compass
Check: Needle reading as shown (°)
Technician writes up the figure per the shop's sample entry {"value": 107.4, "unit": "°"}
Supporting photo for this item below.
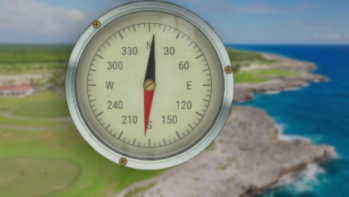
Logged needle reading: {"value": 185, "unit": "°"}
